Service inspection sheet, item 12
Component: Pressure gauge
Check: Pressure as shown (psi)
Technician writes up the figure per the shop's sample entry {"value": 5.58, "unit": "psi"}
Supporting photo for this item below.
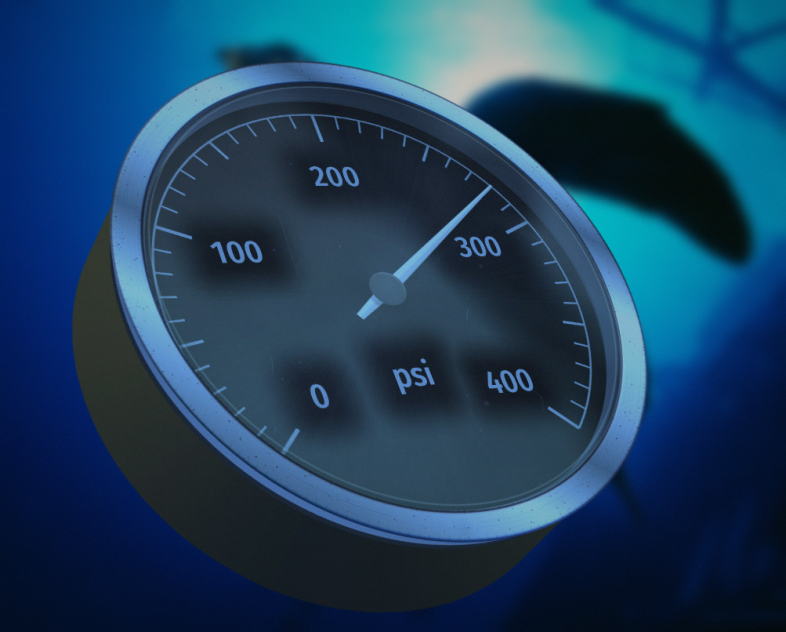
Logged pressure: {"value": 280, "unit": "psi"}
